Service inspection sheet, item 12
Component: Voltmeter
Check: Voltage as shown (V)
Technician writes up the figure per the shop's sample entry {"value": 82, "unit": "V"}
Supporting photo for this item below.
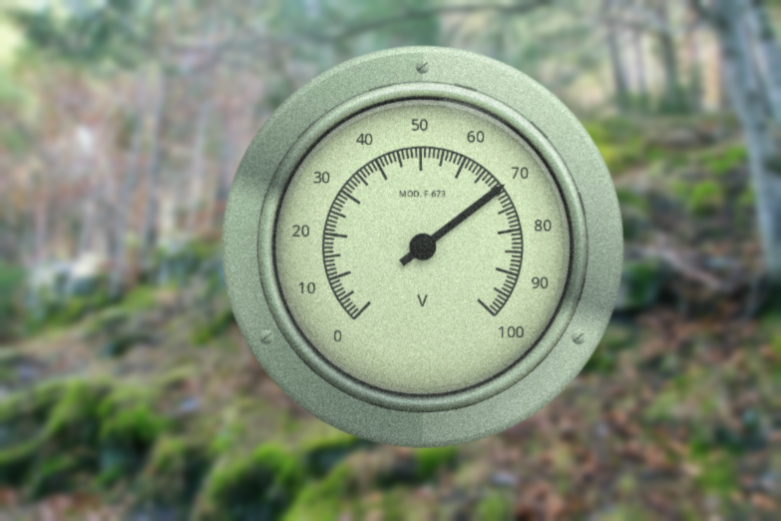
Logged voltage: {"value": 70, "unit": "V"}
